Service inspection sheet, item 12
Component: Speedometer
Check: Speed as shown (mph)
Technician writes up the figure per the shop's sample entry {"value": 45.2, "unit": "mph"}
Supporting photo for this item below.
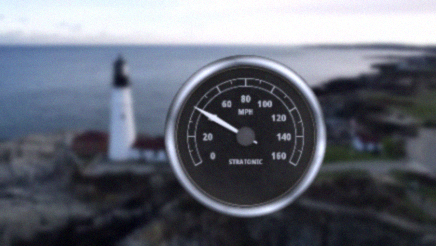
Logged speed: {"value": 40, "unit": "mph"}
